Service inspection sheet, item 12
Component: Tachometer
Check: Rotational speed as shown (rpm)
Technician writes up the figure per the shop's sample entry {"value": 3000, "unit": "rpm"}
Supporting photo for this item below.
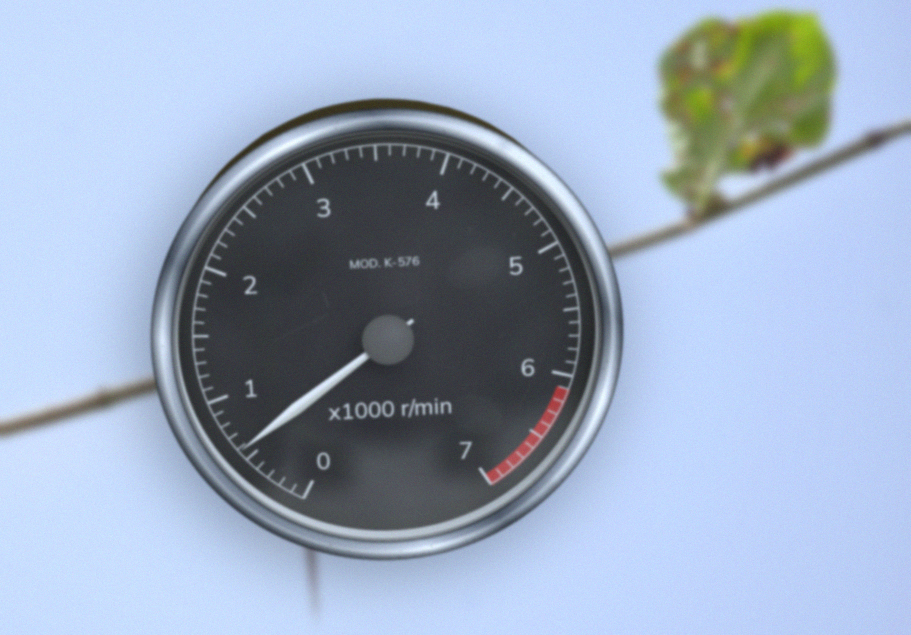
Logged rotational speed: {"value": 600, "unit": "rpm"}
